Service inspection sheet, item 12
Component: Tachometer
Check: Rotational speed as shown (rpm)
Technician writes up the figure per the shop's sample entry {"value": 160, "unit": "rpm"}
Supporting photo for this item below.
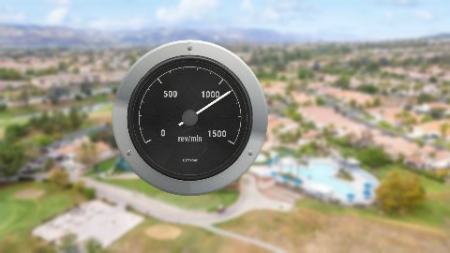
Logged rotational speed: {"value": 1100, "unit": "rpm"}
